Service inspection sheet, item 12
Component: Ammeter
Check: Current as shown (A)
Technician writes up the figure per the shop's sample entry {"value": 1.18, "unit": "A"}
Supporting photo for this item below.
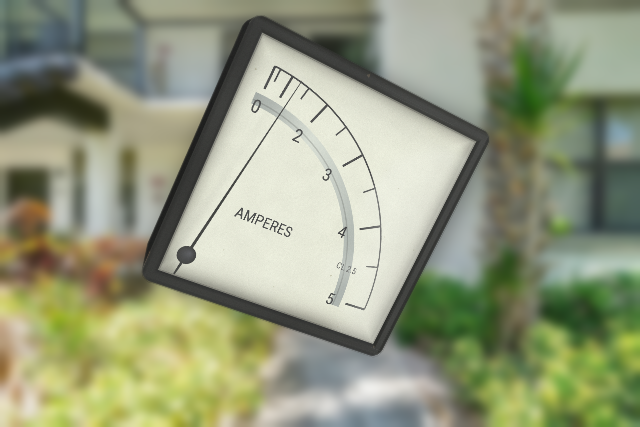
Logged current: {"value": 1.25, "unit": "A"}
